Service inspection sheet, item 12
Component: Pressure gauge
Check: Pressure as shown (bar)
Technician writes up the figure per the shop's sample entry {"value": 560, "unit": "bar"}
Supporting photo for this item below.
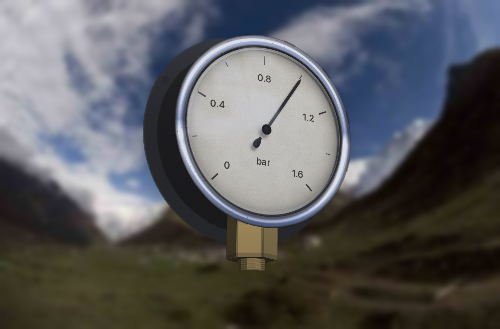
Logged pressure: {"value": 1, "unit": "bar"}
